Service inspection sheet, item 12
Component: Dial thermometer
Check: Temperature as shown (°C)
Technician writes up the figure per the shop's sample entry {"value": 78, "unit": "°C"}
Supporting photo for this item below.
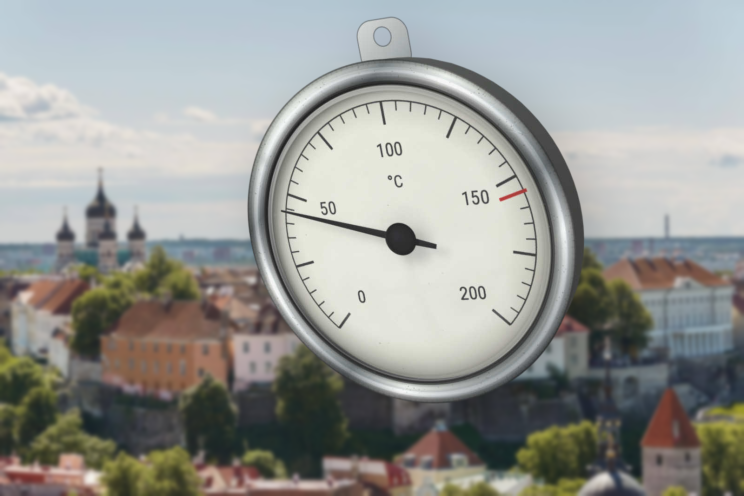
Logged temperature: {"value": 45, "unit": "°C"}
